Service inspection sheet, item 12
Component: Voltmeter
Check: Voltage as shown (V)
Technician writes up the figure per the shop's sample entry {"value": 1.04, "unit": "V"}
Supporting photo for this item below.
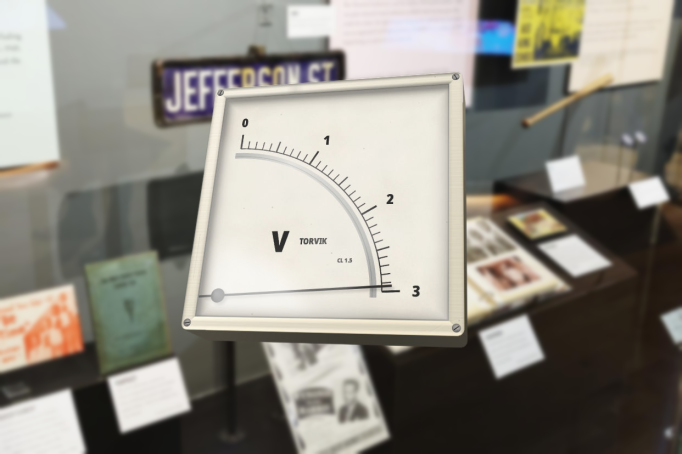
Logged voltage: {"value": 2.95, "unit": "V"}
